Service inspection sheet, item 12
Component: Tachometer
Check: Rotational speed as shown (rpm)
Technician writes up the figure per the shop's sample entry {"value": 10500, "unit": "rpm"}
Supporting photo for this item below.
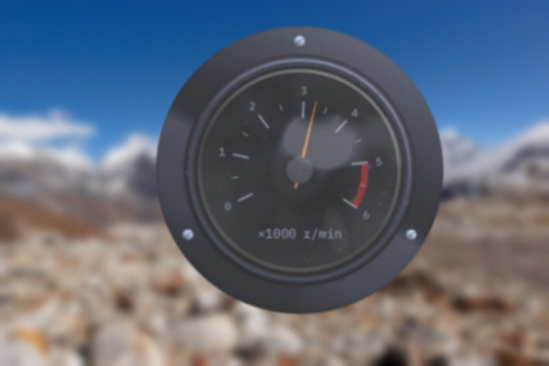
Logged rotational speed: {"value": 3250, "unit": "rpm"}
